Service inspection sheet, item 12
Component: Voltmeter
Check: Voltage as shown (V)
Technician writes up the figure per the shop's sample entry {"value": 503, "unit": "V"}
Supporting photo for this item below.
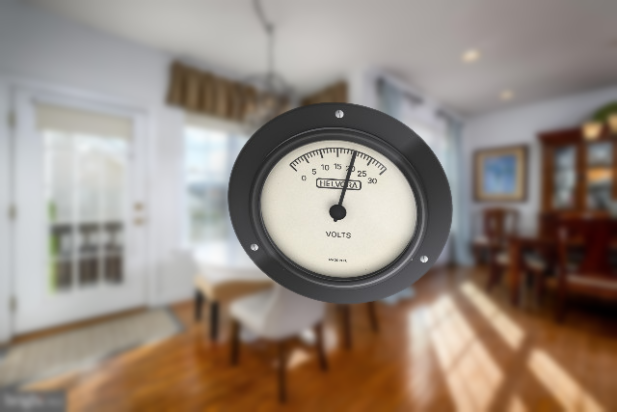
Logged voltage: {"value": 20, "unit": "V"}
